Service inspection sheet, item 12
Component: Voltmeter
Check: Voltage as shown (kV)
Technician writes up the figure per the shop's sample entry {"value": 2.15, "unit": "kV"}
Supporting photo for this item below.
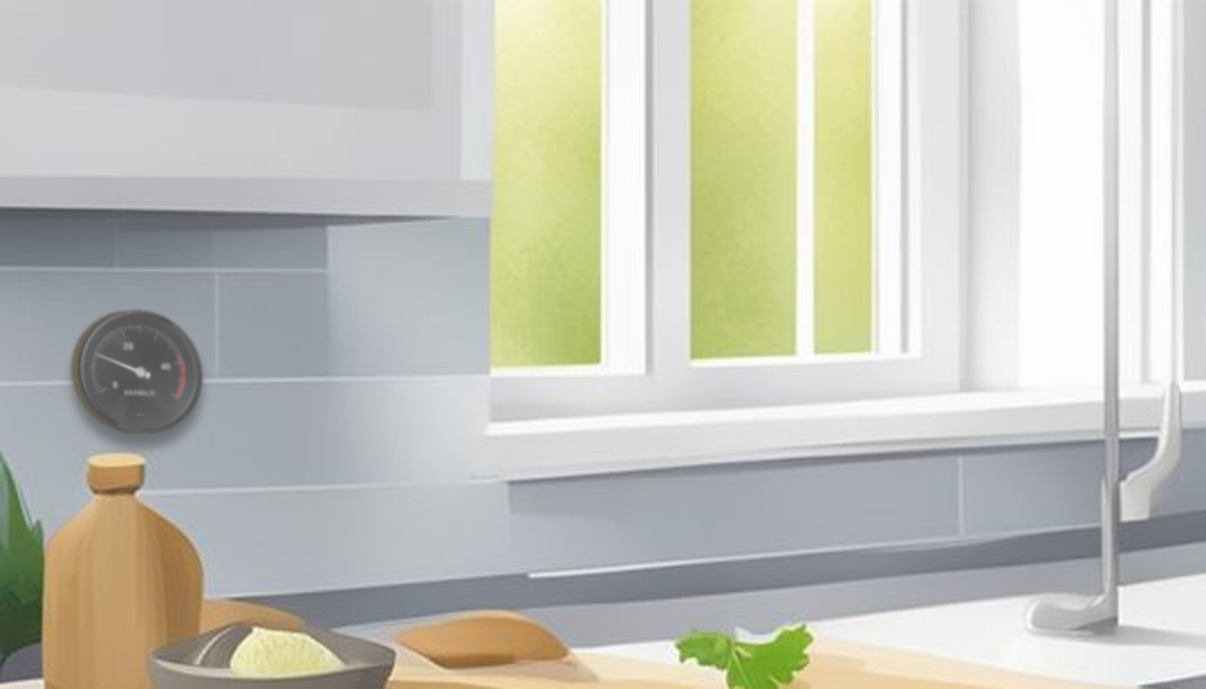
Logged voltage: {"value": 10, "unit": "kV"}
